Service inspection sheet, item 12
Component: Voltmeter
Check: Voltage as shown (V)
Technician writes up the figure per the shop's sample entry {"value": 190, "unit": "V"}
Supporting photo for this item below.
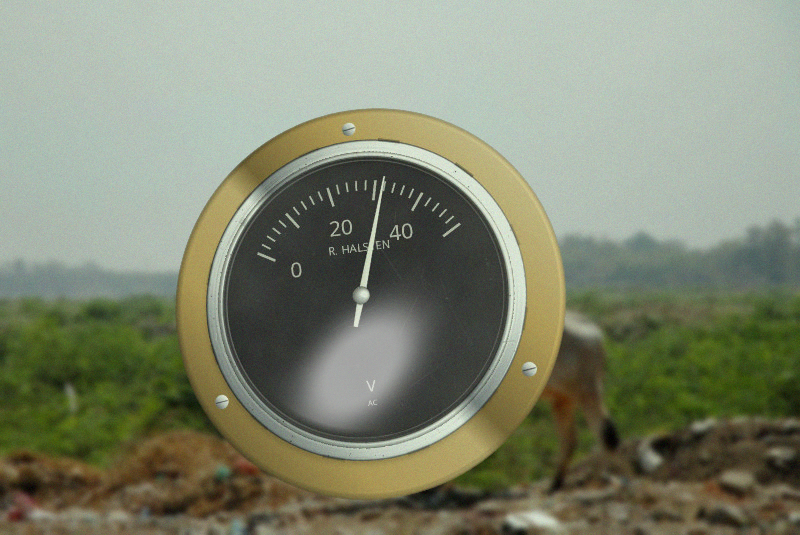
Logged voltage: {"value": 32, "unit": "V"}
